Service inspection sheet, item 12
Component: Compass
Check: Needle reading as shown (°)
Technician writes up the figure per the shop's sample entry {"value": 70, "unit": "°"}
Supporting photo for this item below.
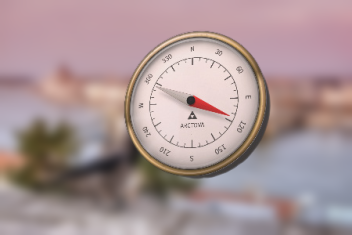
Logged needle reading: {"value": 115, "unit": "°"}
